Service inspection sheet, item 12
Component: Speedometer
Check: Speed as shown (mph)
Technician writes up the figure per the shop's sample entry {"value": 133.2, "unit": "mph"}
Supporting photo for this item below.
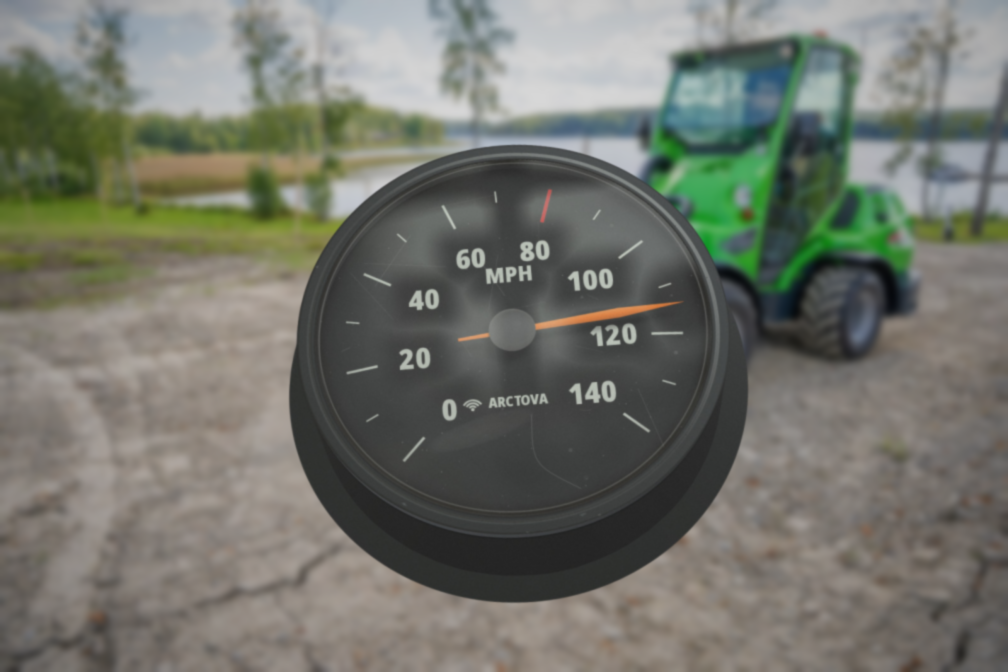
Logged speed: {"value": 115, "unit": "mph"}
